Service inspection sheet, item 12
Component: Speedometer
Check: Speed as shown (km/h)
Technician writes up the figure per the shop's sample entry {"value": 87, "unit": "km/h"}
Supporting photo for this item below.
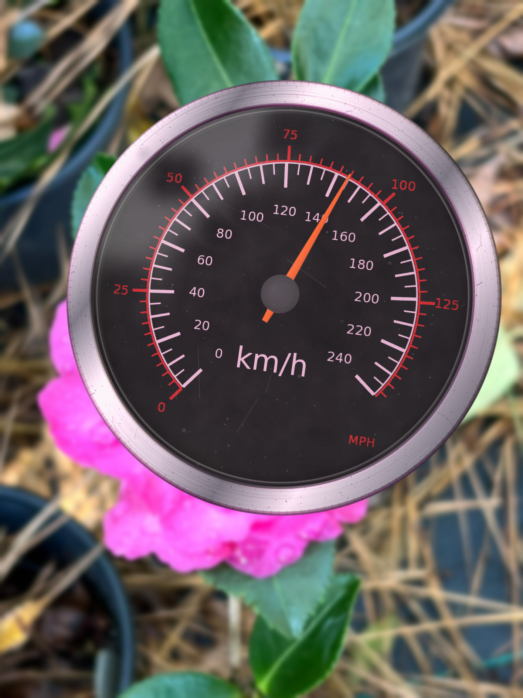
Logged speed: {"value": 145, "unit": "km/h"}
